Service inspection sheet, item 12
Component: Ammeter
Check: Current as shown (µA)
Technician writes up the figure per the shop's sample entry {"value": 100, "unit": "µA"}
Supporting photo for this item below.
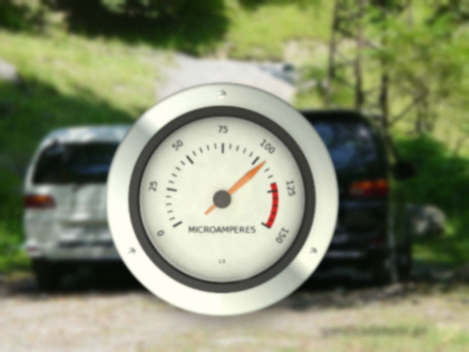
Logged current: {"value": 105, "unit": "µA"}
